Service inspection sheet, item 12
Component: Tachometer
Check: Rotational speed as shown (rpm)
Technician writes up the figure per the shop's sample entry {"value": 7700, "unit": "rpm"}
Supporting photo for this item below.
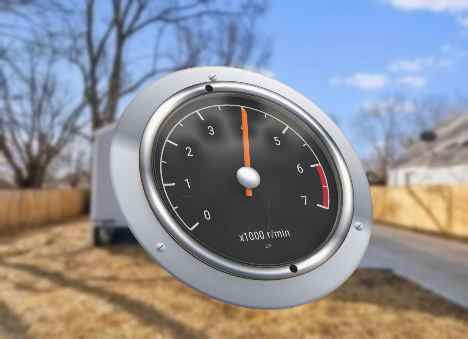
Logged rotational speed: {"value": 4000, "unit": "rpm"}
